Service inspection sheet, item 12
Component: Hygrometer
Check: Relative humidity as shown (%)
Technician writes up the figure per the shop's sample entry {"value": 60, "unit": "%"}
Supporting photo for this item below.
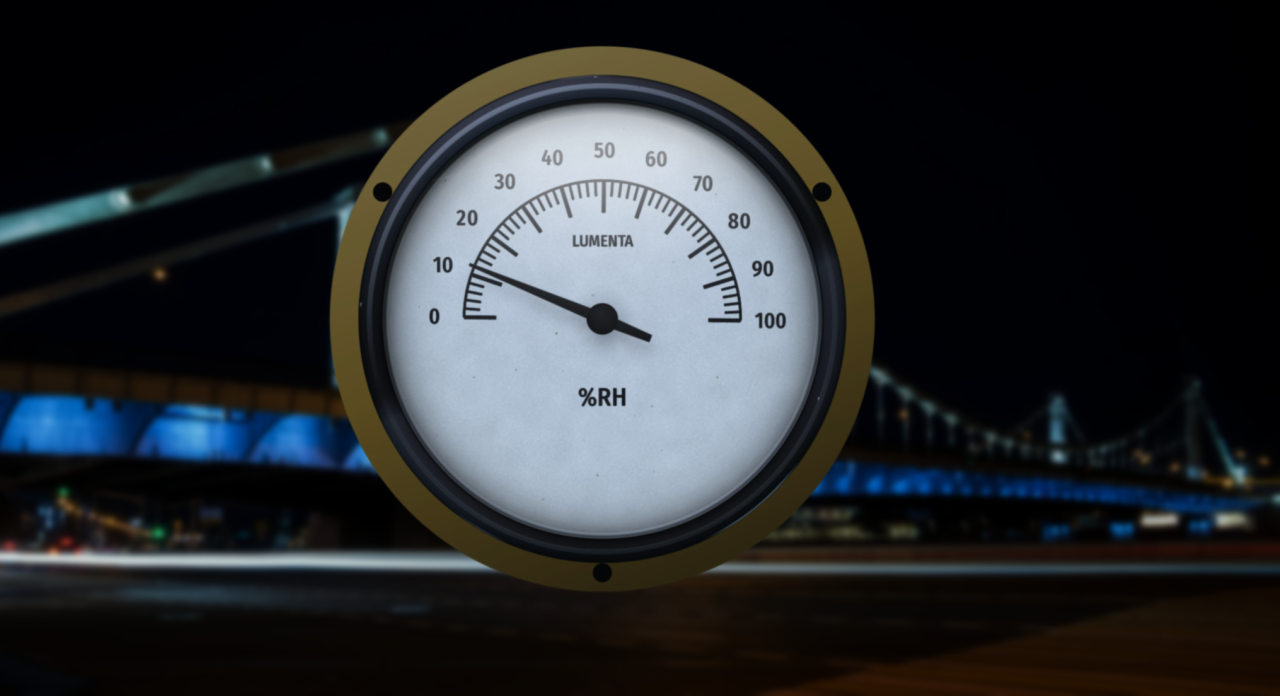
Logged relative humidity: {"value": 12, "unit": "%"}
